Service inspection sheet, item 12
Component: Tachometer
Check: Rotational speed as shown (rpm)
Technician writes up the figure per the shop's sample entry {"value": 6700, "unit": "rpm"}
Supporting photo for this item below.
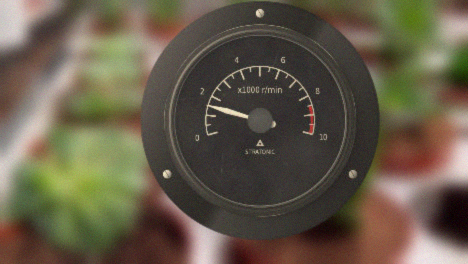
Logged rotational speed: {"value": 1500, "unit": "rpm"}
